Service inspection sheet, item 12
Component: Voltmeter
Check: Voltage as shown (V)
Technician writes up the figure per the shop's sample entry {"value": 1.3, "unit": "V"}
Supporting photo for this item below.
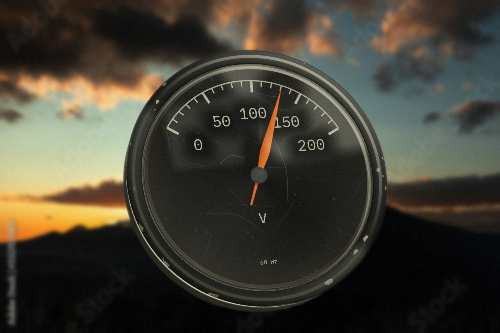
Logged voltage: {"value": 130, "unit": "V"}
